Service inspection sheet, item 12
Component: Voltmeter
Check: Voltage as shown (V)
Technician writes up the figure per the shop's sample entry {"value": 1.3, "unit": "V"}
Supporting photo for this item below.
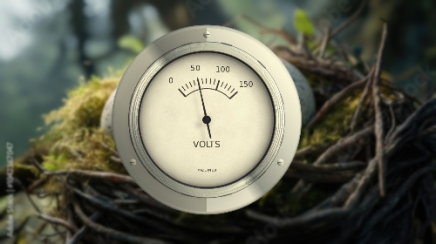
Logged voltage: {"value": 50, "unit": "V"}
